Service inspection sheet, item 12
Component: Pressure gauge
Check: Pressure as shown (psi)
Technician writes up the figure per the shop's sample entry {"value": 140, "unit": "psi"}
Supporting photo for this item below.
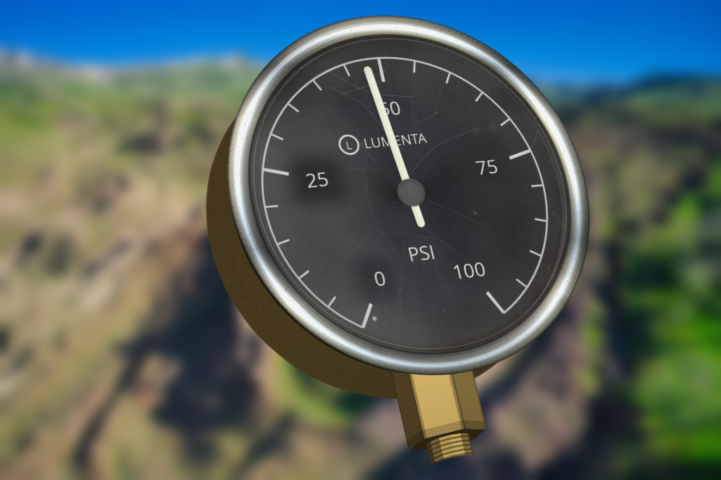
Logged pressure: {"value": 47.5, "unit": "psi"}
